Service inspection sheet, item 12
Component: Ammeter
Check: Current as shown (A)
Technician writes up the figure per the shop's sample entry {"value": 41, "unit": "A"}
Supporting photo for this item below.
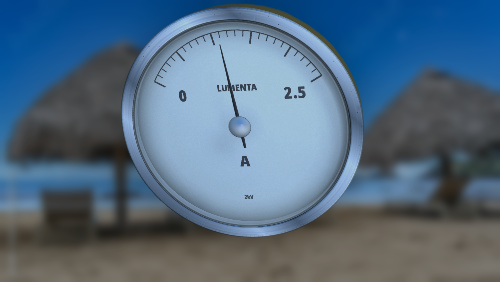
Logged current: {"value": 1.1, "unit": "A"}
